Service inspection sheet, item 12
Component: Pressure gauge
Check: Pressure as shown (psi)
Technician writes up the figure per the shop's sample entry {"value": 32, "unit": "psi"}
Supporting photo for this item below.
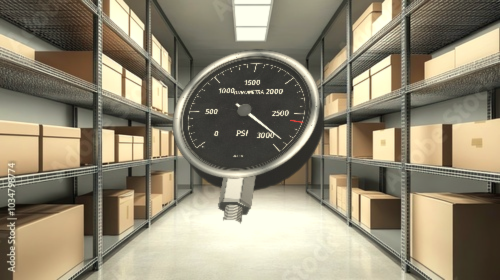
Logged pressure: {"value": 2900, "unit": "psi"}
